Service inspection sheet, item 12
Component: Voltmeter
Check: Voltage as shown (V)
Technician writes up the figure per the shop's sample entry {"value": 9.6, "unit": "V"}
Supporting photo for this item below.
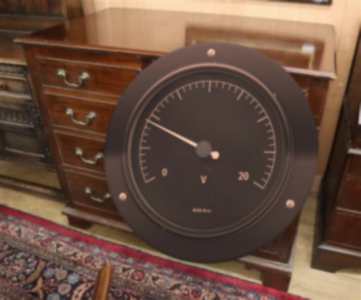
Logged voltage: {"value": 4.5, "unit": "V"}
